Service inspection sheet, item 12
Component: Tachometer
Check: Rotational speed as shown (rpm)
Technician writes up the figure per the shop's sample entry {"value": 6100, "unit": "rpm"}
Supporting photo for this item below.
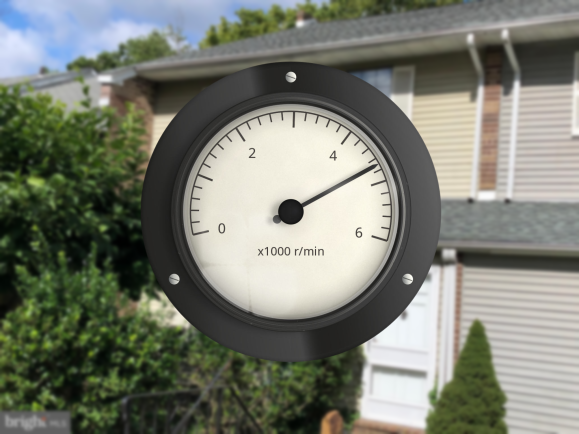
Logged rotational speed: {"value": 4700, "unit": "rpm"}
